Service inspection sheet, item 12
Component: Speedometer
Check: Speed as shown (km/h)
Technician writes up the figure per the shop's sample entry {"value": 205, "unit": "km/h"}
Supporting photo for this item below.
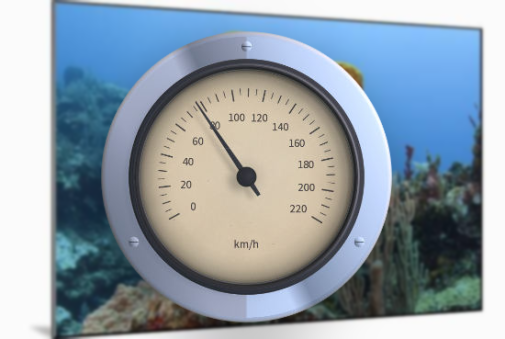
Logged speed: {"value": 77.5, "unit": "km/h"}
